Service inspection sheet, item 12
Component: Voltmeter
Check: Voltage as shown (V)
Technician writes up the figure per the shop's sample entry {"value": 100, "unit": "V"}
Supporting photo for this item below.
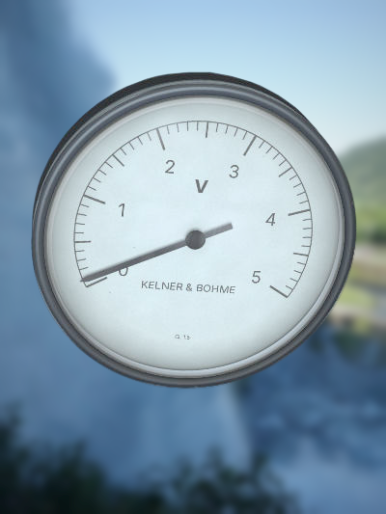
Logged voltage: {"value": 0.1, "unit": "V"}
